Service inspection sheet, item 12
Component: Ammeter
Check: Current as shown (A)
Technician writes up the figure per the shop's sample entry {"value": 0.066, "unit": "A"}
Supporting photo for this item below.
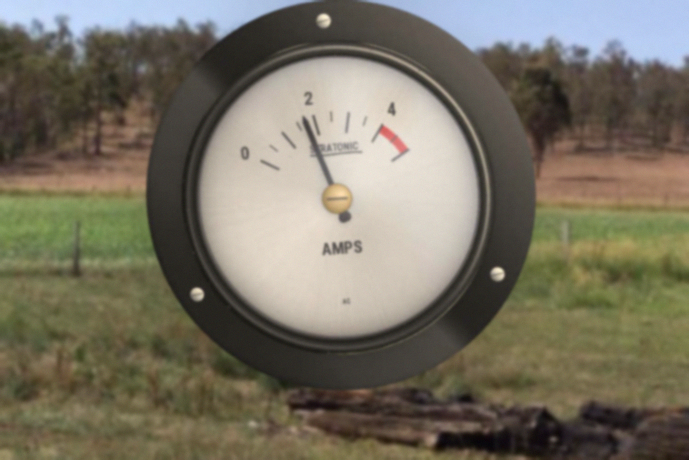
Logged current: {"value": 1.75, "unit": "A"}
